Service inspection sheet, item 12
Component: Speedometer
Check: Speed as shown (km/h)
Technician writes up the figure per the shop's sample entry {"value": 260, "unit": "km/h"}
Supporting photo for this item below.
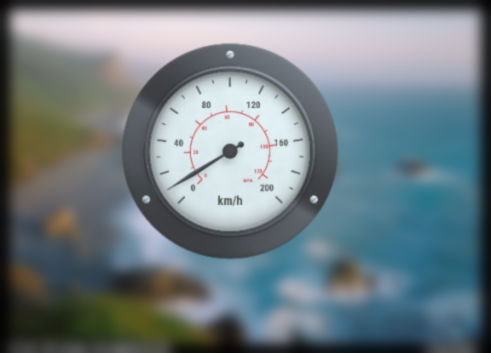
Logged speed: {"value": 10, "unit": "km/h"}
